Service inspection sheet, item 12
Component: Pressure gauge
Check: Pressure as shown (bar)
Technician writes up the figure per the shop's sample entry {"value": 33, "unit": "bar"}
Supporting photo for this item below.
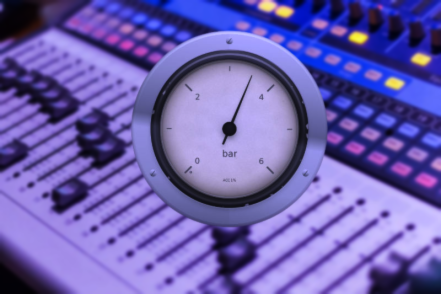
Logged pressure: {"value": 3.5, "unit": "bar"}
